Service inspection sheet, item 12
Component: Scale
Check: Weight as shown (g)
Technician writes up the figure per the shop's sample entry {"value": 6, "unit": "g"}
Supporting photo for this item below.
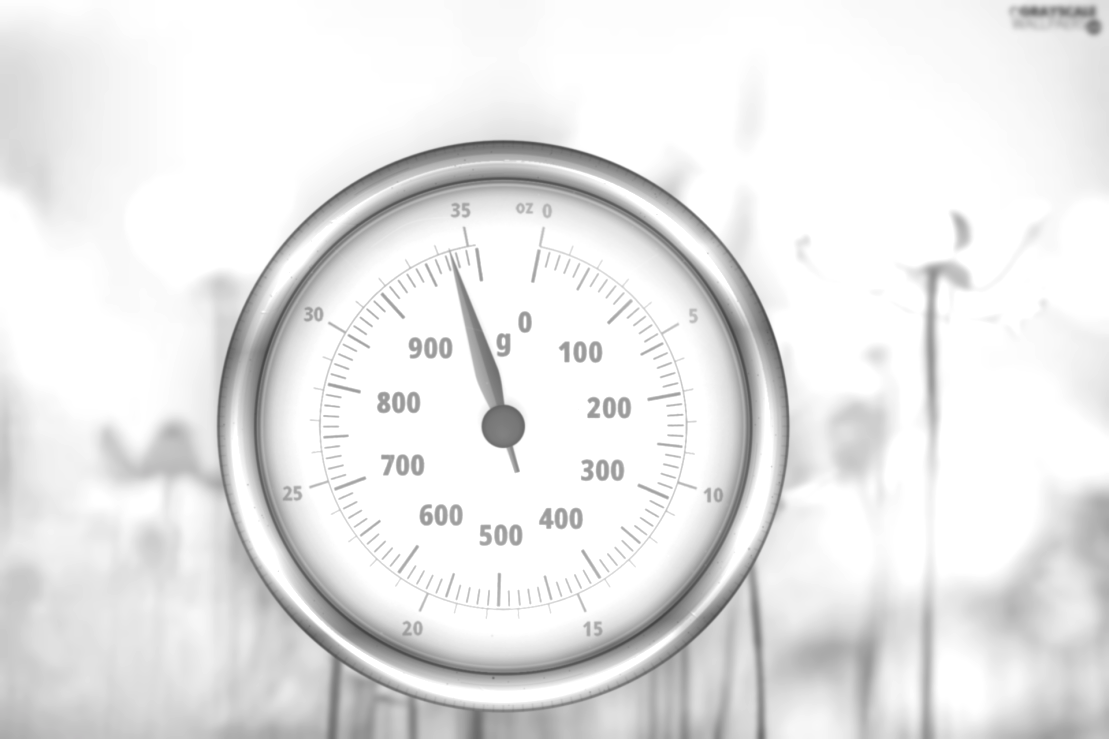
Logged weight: {"value": 975, "unit": "g"}
